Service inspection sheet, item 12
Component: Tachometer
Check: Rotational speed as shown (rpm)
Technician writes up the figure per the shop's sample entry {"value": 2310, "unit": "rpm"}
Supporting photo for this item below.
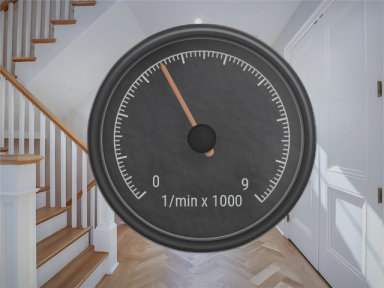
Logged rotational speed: {"value": 3500, "unit": "rpm"}
